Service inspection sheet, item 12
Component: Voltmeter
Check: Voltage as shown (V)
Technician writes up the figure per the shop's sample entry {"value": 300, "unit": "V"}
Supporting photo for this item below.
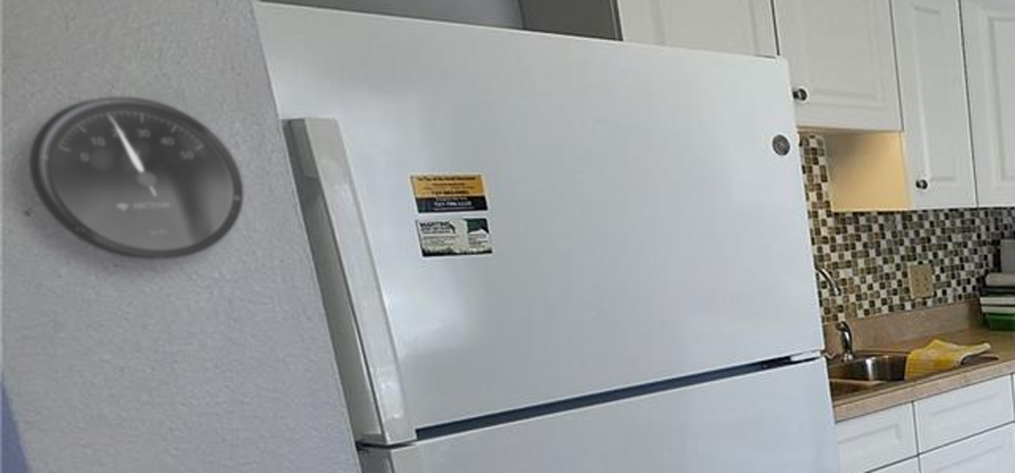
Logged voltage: {"value": 20, "unit": "V"}
